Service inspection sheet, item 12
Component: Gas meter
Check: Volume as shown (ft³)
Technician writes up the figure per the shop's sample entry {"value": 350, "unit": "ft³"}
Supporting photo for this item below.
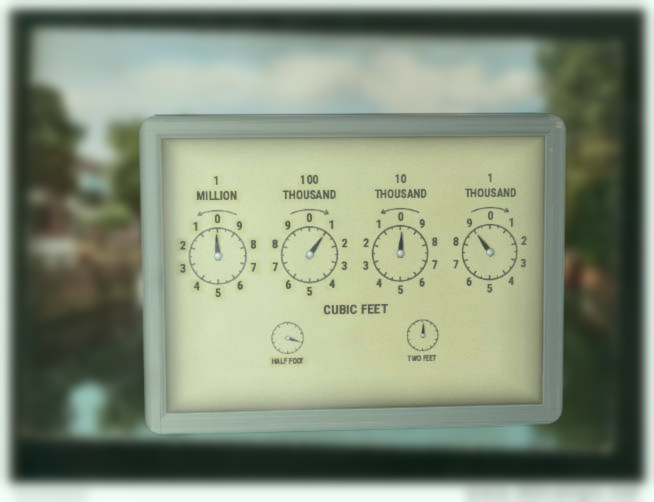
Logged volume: {"value": 9900, "unit": "ft³"}
